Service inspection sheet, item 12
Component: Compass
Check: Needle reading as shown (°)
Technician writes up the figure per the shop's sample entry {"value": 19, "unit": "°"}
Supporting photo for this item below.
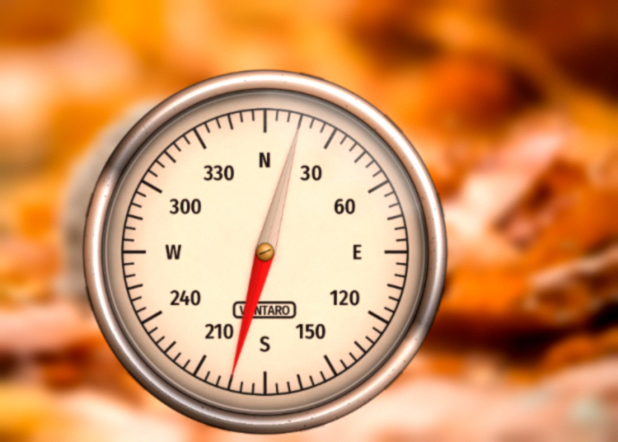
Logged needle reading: {"value": 195, "unit": "°"}
